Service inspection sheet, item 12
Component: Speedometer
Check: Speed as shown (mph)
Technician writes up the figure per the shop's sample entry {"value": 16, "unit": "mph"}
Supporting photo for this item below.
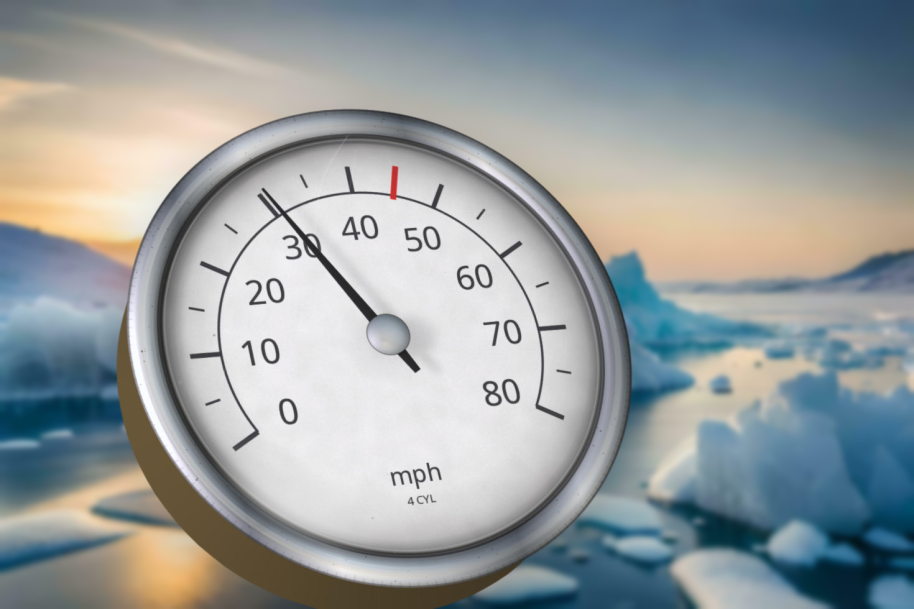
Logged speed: {"value": 30, "unit": "mph"}
